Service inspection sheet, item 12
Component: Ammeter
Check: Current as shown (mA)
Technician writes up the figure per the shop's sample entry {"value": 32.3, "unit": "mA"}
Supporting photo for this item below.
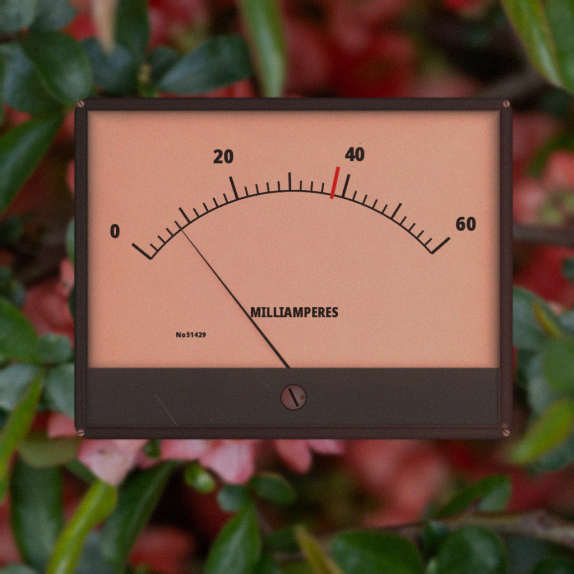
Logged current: {"value": 8, "unit": "mA"}
